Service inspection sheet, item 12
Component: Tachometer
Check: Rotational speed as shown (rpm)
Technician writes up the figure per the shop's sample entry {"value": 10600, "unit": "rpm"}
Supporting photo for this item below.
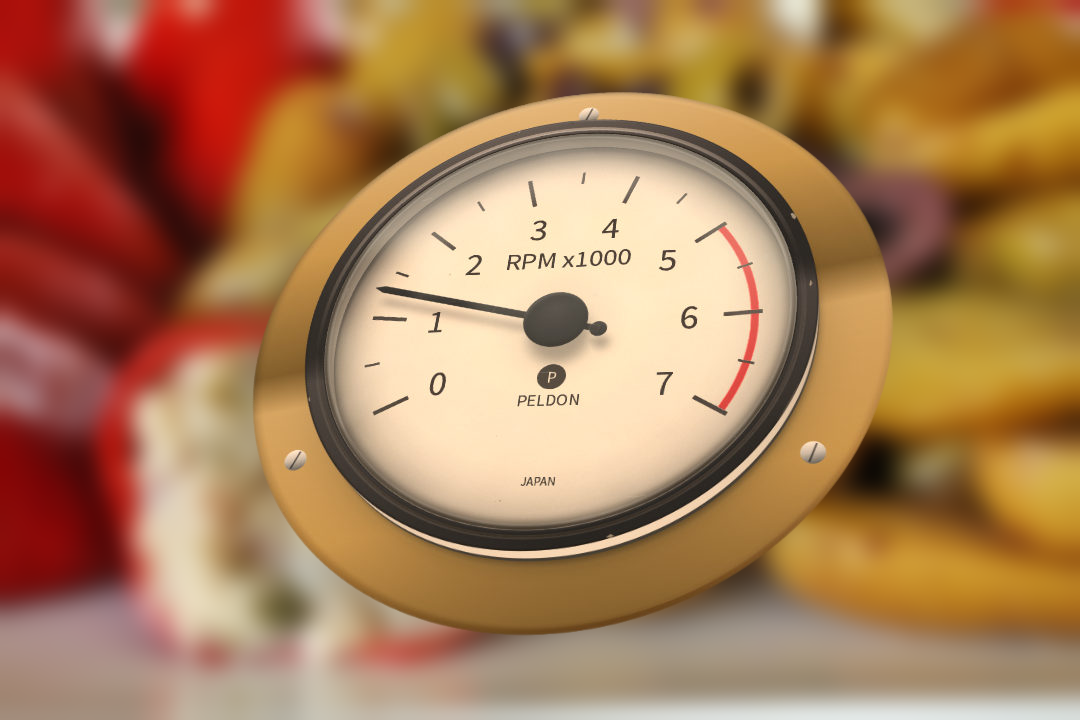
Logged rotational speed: {"value": 1250, "unit": "rpm"}
